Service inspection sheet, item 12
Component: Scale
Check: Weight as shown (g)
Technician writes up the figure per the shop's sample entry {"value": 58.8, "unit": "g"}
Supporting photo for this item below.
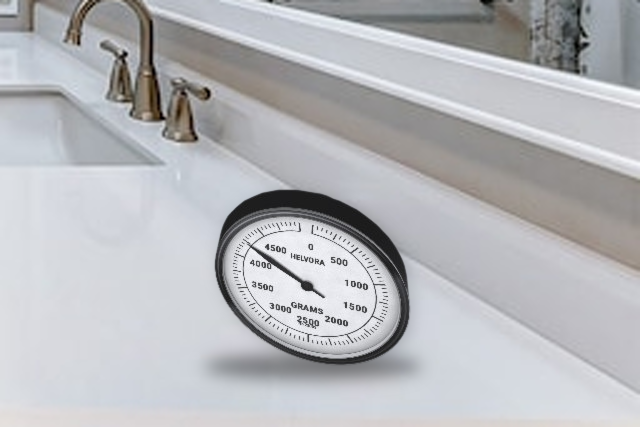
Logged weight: {"value": 4250, "unit": "g"}
